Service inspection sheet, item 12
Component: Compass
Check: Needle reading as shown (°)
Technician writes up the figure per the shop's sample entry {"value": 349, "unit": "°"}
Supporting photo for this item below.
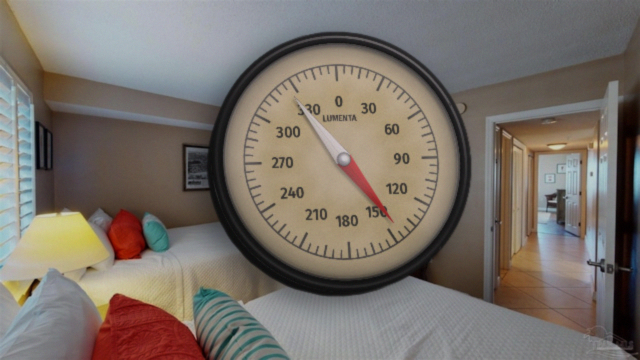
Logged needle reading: {"value": 145, "unit": "°"}
